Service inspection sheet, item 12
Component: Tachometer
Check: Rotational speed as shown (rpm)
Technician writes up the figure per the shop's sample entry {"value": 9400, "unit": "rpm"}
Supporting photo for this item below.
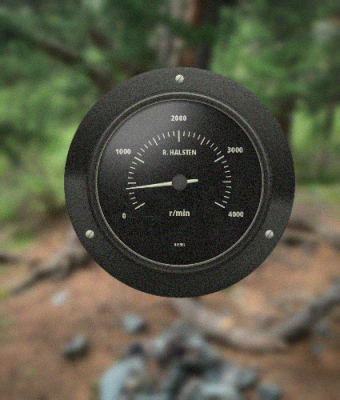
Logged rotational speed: {"value": 400, "unit": "rpm"}
